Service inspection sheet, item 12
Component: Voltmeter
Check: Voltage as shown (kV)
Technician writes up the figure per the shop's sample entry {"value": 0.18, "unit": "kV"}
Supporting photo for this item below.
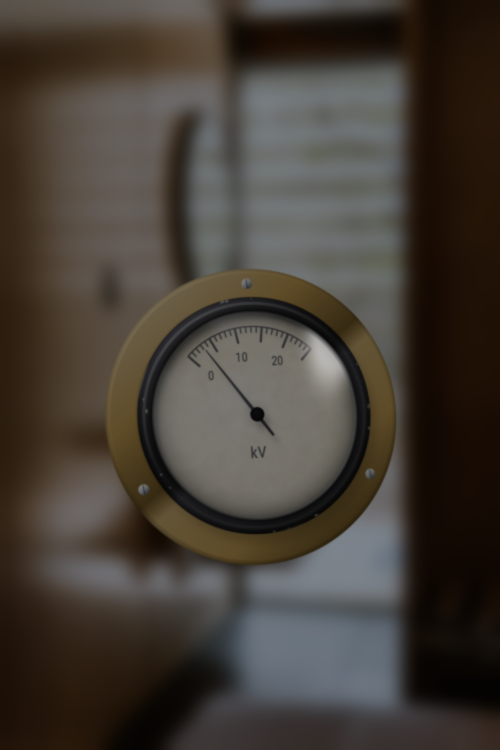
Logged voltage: {"value": 3, "unit": "kV"}
